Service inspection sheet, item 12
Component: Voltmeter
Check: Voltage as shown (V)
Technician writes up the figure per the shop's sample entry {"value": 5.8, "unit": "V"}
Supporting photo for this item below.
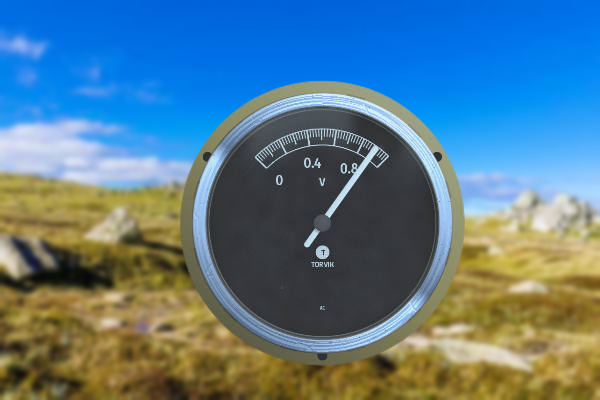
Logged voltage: {"value": 0.9, "unit": "V"}
